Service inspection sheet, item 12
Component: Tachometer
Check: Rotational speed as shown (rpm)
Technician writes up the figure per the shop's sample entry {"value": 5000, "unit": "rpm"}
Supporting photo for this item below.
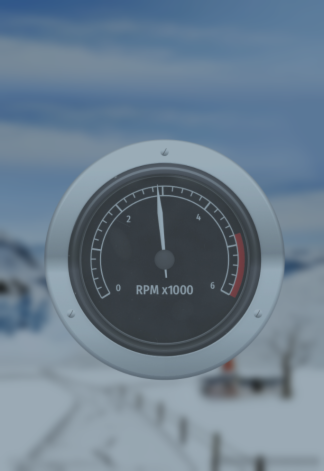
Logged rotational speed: {"value": 2900, "unit": "rpm"}
